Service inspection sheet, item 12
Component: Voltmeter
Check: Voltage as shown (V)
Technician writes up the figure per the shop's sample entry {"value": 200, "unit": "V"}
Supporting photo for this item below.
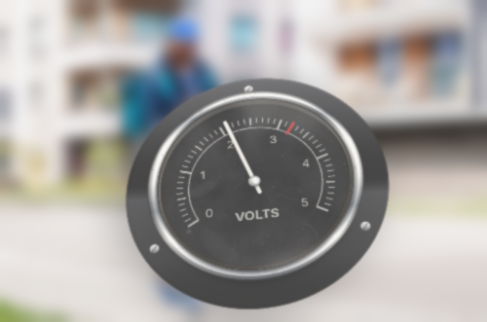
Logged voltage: {"value": 2.1, "unit": "V"}
